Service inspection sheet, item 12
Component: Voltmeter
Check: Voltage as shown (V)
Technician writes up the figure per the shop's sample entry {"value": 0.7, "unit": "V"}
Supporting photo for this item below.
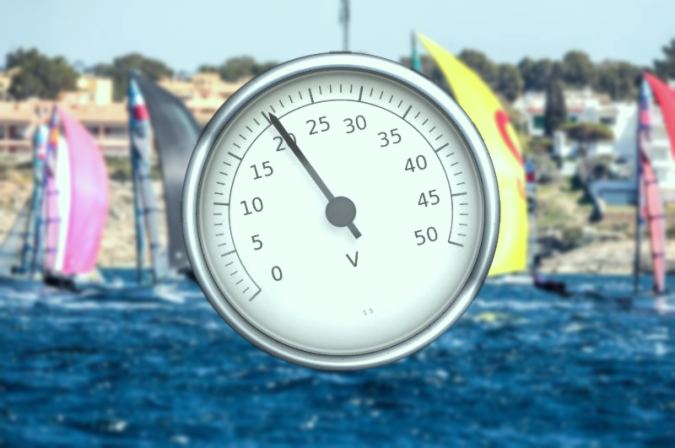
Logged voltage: {"value": 20.5, "unit": "V"}
